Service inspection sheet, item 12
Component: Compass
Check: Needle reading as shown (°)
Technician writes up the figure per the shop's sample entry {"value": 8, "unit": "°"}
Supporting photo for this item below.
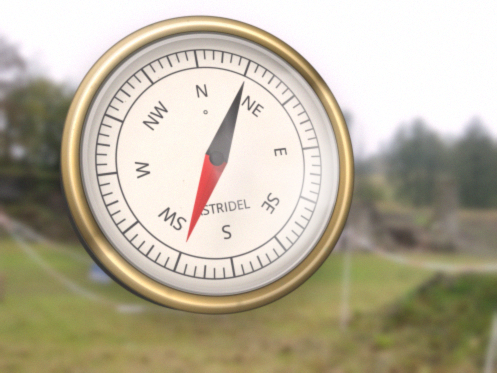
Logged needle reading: {"value": 210, "unit": "°"}
